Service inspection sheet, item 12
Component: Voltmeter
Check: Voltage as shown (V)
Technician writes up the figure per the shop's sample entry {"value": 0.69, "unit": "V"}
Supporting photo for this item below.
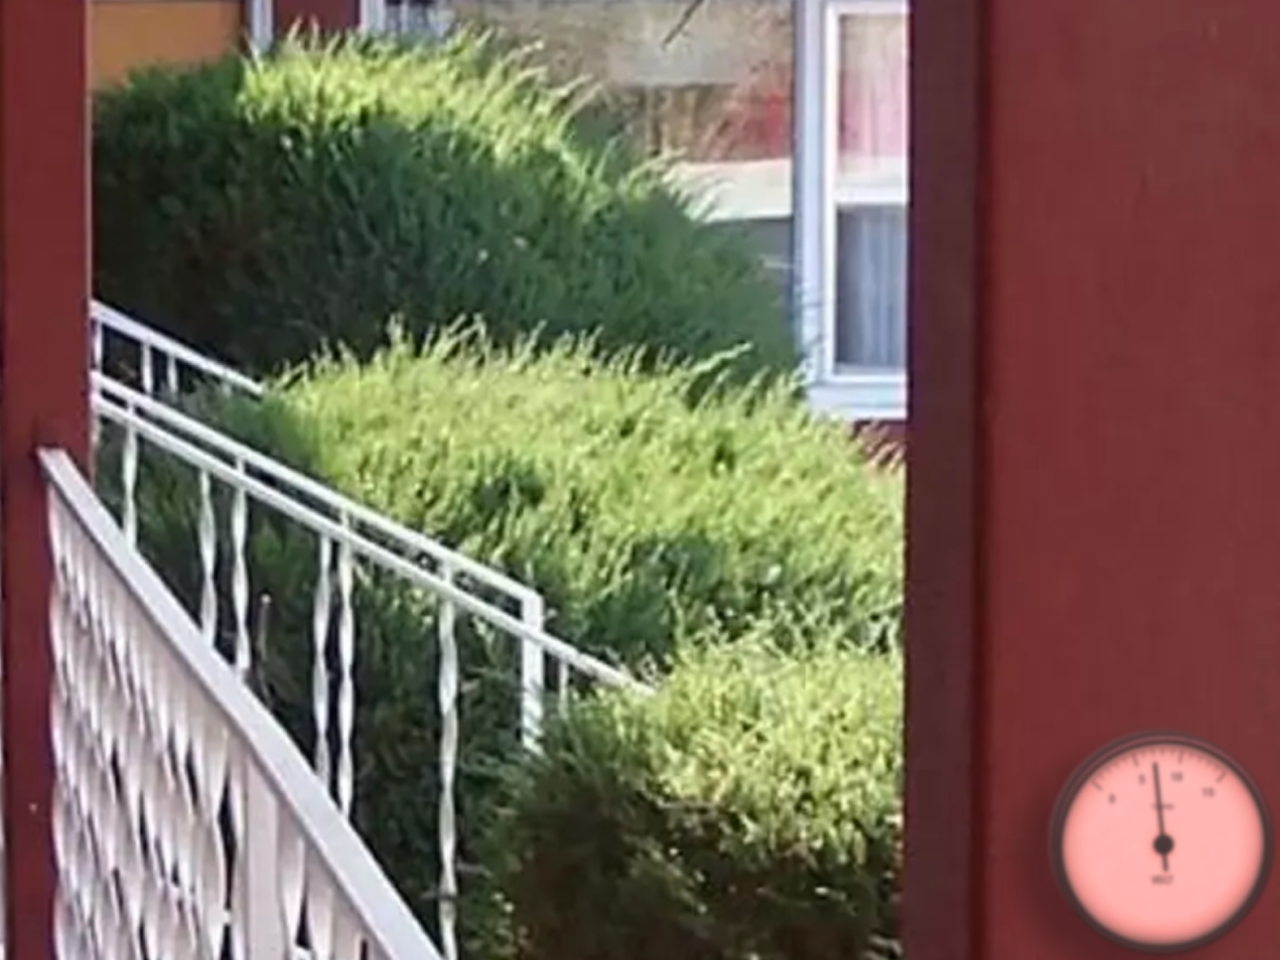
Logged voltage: {"value": 7, "unit": "V"}
